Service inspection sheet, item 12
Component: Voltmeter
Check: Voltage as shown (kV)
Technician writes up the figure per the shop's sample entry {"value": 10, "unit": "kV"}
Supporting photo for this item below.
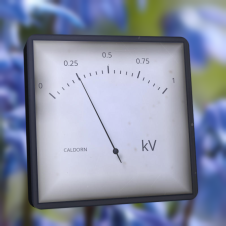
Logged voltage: {"value": 0.25, "unit": "kV"}
